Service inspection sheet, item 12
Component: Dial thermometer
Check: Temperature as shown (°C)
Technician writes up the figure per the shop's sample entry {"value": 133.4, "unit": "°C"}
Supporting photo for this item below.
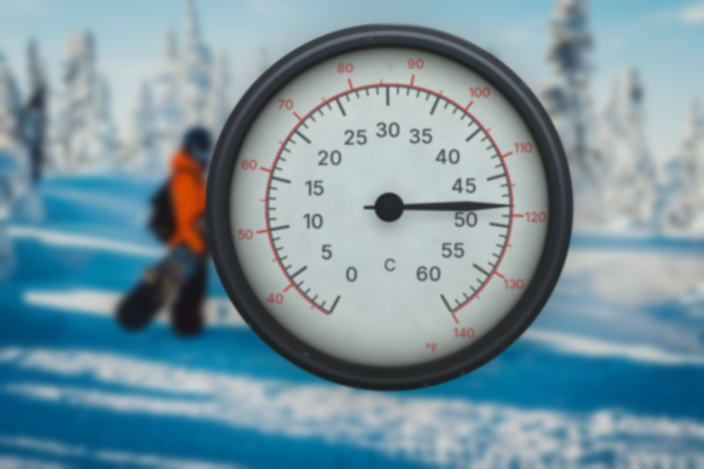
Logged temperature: {"value": 48, "unit": "°C"}
